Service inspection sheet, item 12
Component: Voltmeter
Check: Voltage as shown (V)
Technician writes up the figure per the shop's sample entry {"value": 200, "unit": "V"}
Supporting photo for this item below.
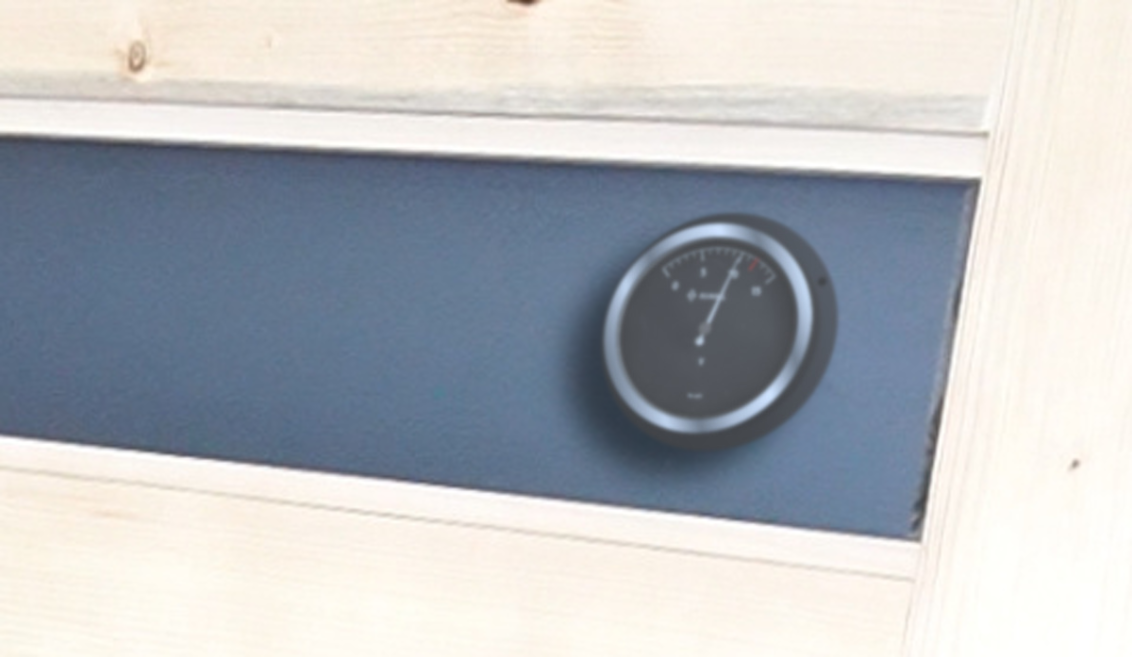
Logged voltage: {"value": 10, "unit": "V"}
